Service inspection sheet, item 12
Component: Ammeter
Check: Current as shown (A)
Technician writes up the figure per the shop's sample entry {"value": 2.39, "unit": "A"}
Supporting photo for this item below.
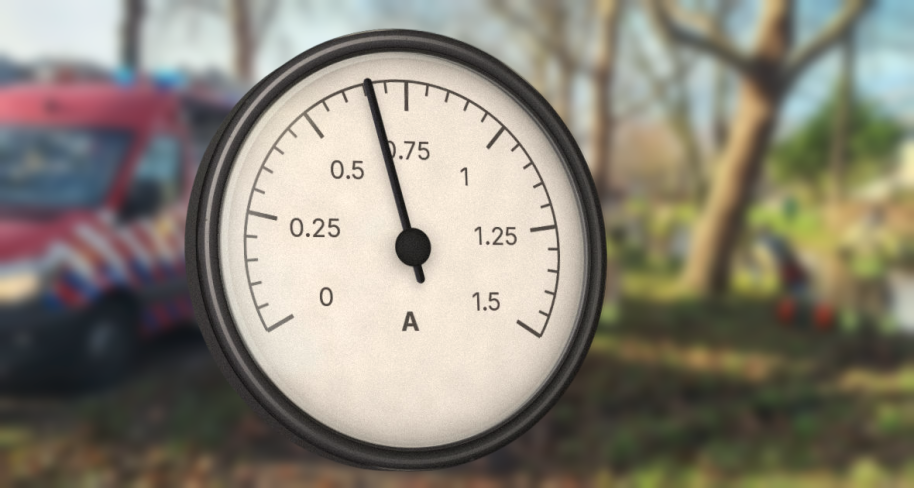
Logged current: {"value": 0.65, "unit": "A"}
